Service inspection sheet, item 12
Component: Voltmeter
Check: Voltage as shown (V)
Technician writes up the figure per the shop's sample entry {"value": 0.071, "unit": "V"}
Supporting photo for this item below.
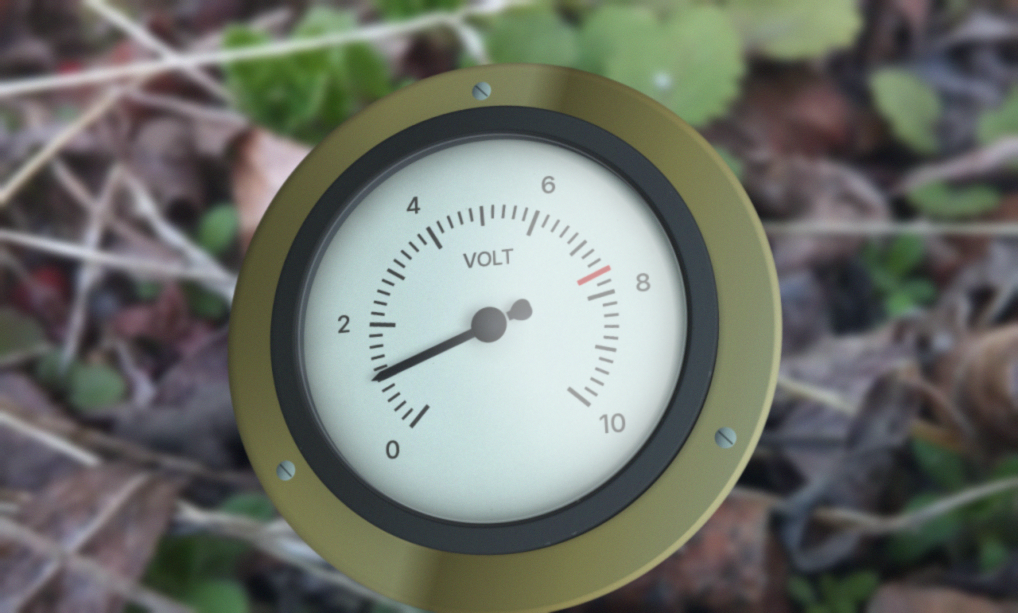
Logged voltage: {"value": 1, "unit": "V"}
